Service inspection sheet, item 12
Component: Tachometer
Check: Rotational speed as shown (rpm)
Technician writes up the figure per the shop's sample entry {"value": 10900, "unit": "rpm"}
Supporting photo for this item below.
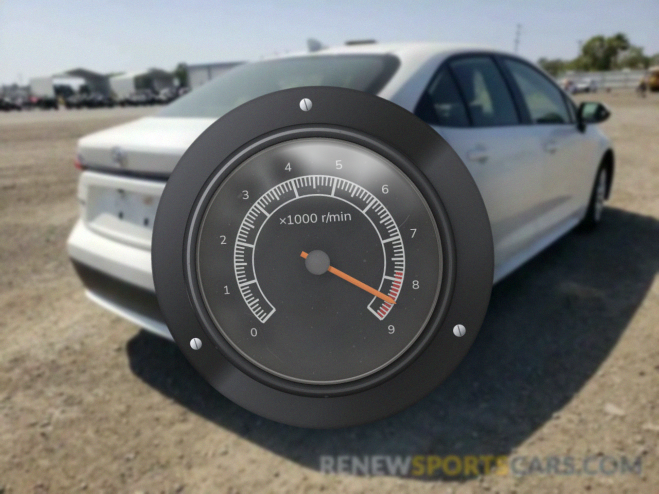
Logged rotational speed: {"value": 8500, "unit": "rpm"}
